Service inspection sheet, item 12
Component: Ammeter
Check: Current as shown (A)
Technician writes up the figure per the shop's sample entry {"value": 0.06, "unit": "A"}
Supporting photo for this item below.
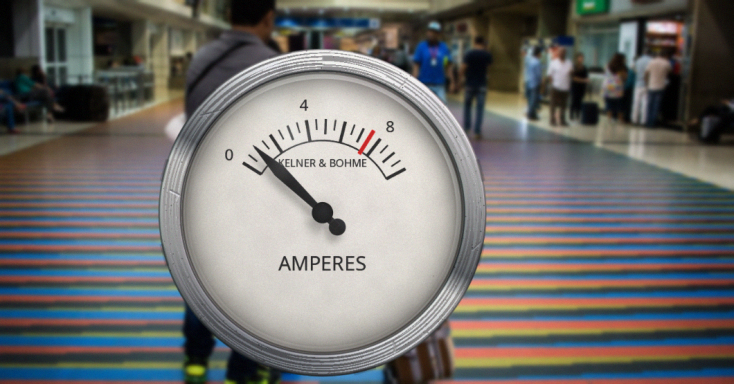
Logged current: {"value": 1, "unit": "A"}
